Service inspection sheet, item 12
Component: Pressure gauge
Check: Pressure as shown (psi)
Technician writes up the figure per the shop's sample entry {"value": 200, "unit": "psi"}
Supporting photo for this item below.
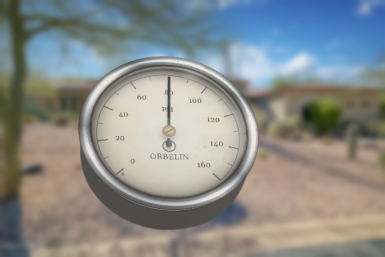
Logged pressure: {"value": 80, "unit": "psi"}
